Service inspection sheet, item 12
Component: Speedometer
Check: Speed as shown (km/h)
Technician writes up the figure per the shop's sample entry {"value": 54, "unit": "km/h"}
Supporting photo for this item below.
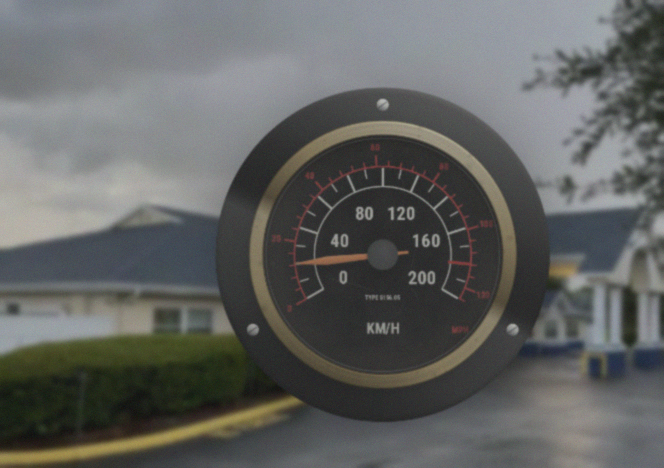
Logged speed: {"value": 20, "unit": "km/h"}
